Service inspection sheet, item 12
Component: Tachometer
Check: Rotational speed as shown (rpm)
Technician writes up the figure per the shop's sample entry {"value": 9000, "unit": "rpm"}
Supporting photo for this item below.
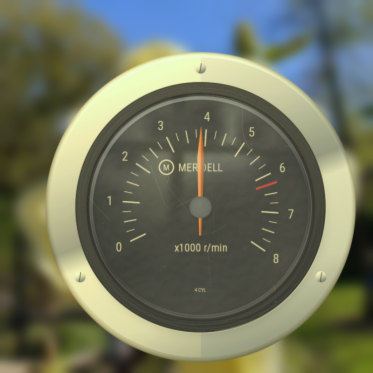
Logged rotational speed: {"value": 3875, "unit": "rpm"}
